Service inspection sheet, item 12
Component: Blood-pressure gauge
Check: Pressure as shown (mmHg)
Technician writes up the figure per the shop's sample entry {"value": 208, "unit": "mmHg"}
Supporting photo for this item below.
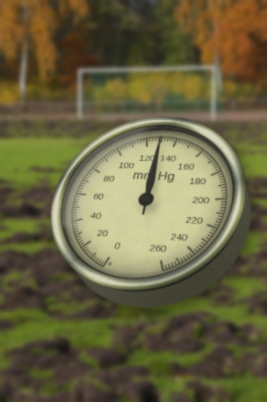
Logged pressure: {"value": 130, "unit": "mmHg"}
